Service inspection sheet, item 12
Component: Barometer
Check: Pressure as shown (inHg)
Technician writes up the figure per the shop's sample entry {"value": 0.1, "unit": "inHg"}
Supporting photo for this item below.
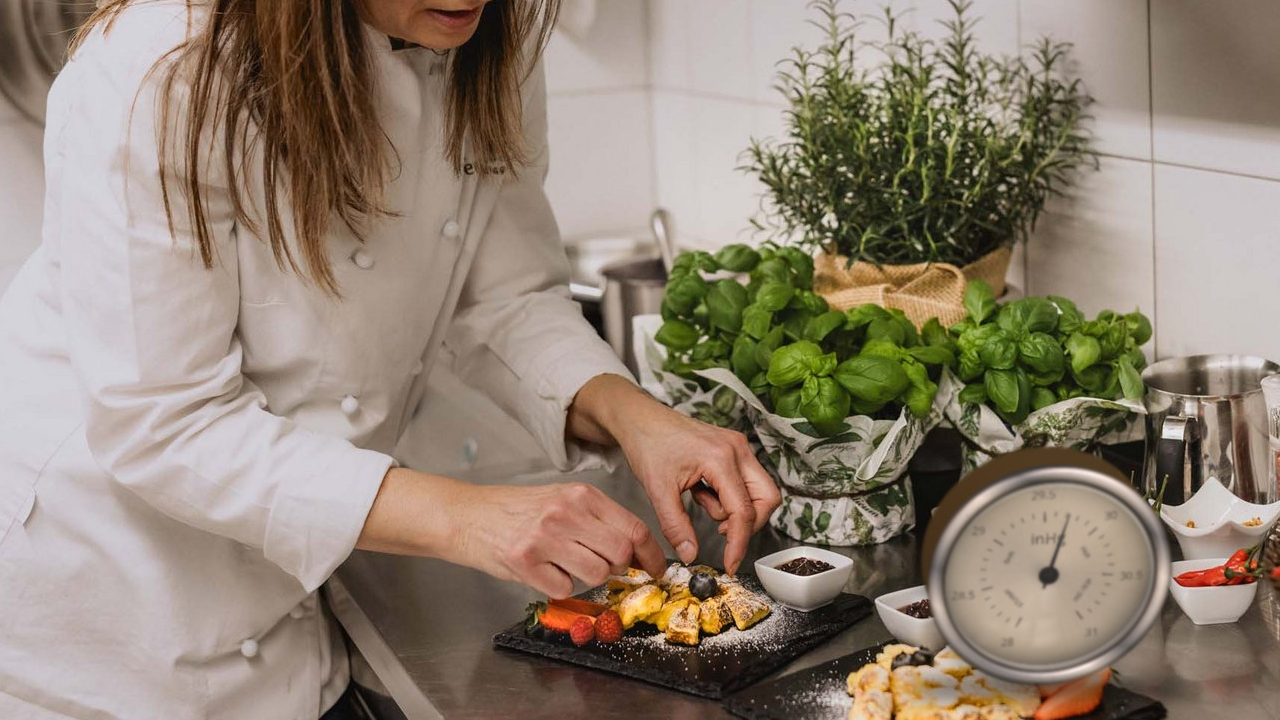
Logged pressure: {"value": 29.7, "unit": "inHg"}
